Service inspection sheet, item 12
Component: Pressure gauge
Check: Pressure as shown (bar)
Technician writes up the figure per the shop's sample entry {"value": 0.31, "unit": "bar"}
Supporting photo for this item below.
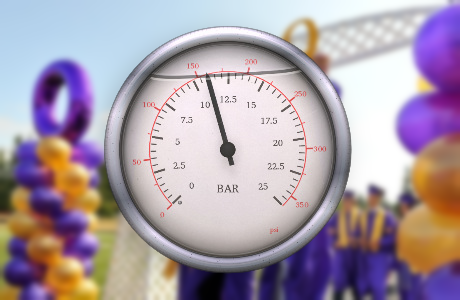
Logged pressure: {"value": 11, "unit": "bar"}
